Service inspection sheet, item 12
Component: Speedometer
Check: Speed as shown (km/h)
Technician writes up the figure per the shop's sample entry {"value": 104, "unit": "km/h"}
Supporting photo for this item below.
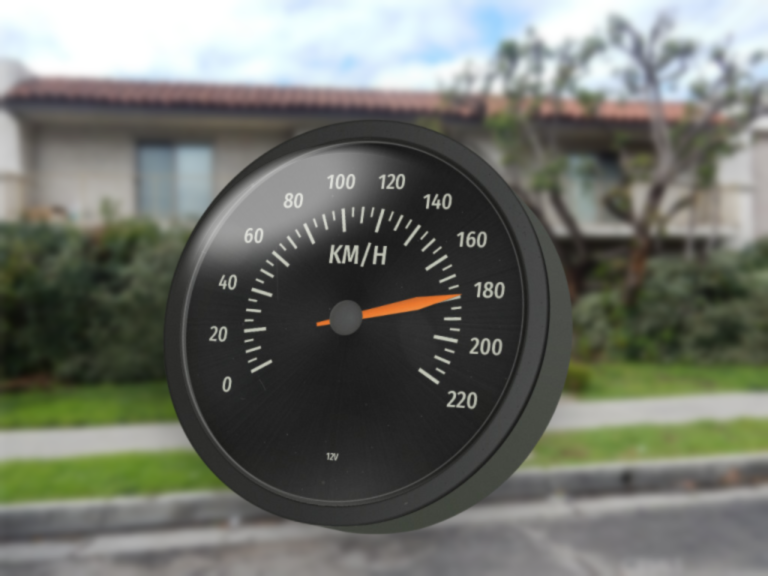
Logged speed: {"value": 180, "unit": "km/h"}
